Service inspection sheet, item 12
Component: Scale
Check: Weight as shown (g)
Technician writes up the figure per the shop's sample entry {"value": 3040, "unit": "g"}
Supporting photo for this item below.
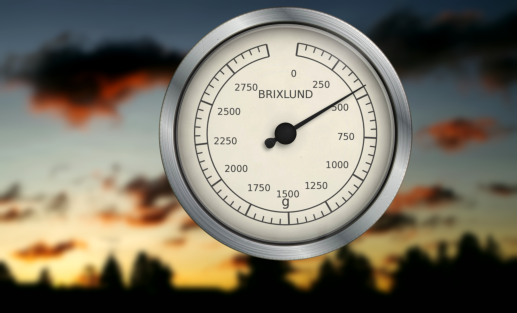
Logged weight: {"value": 450, "unit": "g"}
